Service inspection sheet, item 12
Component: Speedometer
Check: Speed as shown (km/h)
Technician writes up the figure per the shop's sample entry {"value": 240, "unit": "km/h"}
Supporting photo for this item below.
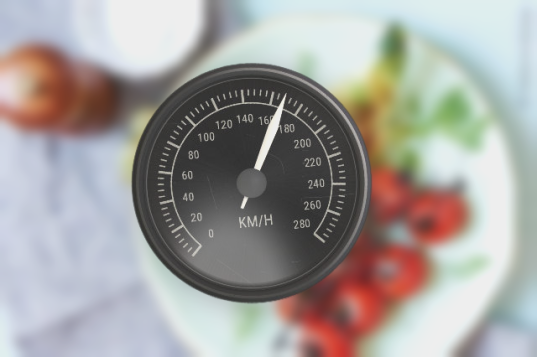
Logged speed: {"value": 168, "unit": "km/h"}
